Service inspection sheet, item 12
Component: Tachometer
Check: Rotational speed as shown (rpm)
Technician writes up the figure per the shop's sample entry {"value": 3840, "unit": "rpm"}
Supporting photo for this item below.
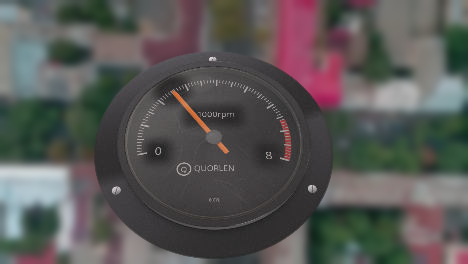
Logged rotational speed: {"value": 2500, "unit": "rpm"}
